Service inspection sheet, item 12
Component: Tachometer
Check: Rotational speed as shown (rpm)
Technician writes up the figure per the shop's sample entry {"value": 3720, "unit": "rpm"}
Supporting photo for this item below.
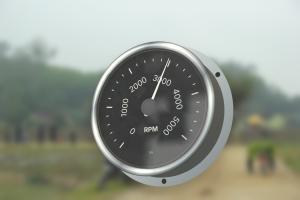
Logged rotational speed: {"value": 3000, "unit": "rpm"}
